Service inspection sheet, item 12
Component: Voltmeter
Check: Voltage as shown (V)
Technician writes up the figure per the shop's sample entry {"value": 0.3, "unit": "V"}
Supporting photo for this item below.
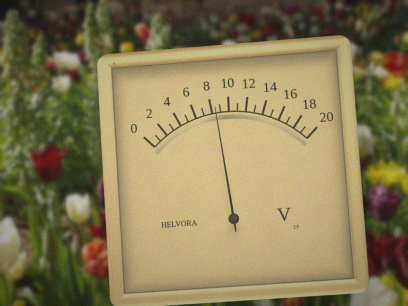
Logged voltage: {"value": 8.5, "unit": "V"}
